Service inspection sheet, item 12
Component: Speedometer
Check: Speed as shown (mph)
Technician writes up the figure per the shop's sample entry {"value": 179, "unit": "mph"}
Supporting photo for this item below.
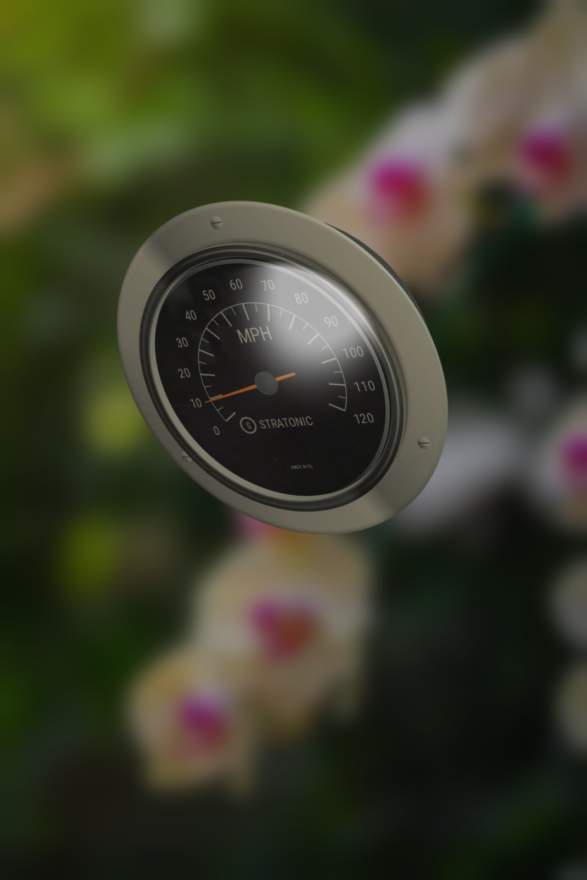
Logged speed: {"value": 10, "unit": "mph"}
